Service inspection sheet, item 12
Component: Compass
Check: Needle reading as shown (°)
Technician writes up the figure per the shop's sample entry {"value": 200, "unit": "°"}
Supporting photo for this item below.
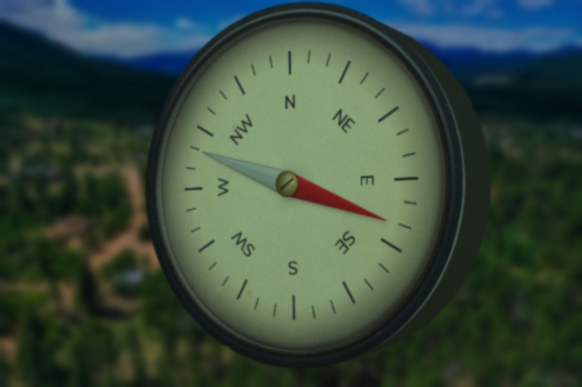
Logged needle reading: {"value": 110, "unit": "°"}
